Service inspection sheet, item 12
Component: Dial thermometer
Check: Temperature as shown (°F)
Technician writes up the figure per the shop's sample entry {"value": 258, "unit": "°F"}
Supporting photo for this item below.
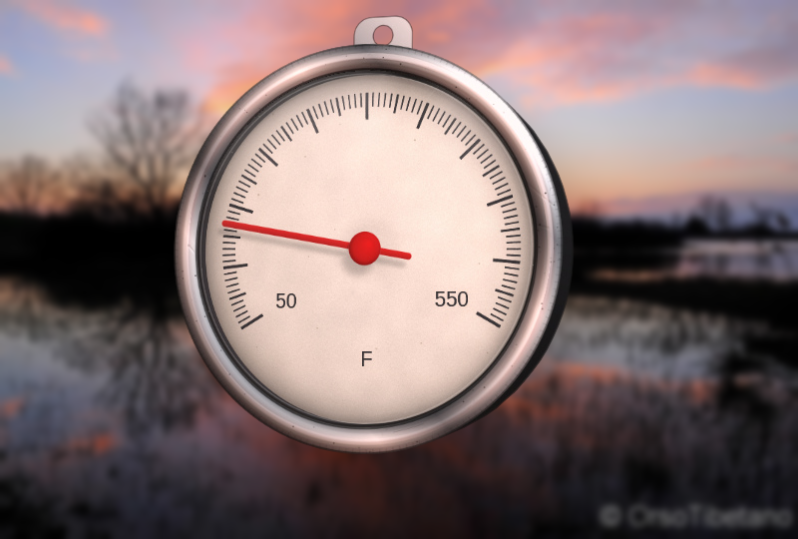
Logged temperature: {"value": 135, "unit": "°F"}
